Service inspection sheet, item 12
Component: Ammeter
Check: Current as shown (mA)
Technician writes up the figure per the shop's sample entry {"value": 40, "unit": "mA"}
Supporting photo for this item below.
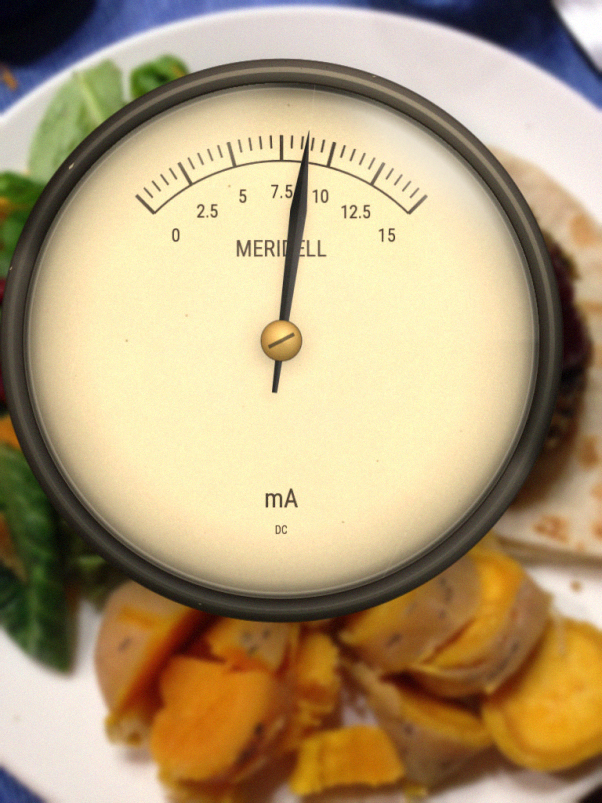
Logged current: {"value": 8.75, "unit": "mA"}
